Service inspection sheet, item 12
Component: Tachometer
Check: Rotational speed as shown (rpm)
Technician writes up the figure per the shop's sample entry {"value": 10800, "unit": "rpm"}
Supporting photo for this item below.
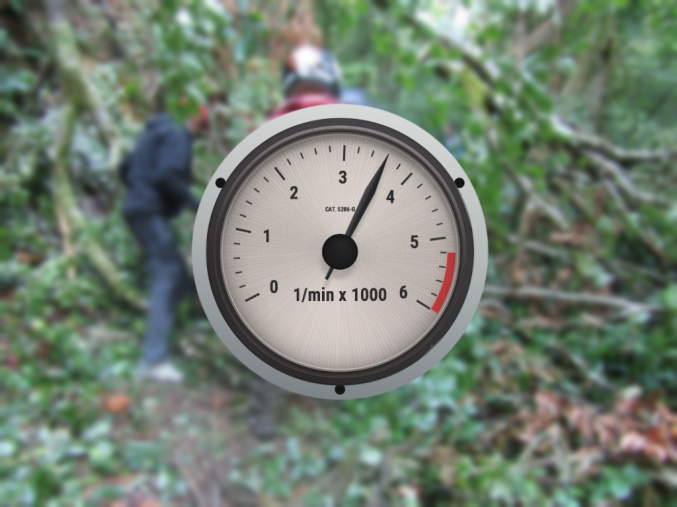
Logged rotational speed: {"value": 3600, "unit": "rpm"}
